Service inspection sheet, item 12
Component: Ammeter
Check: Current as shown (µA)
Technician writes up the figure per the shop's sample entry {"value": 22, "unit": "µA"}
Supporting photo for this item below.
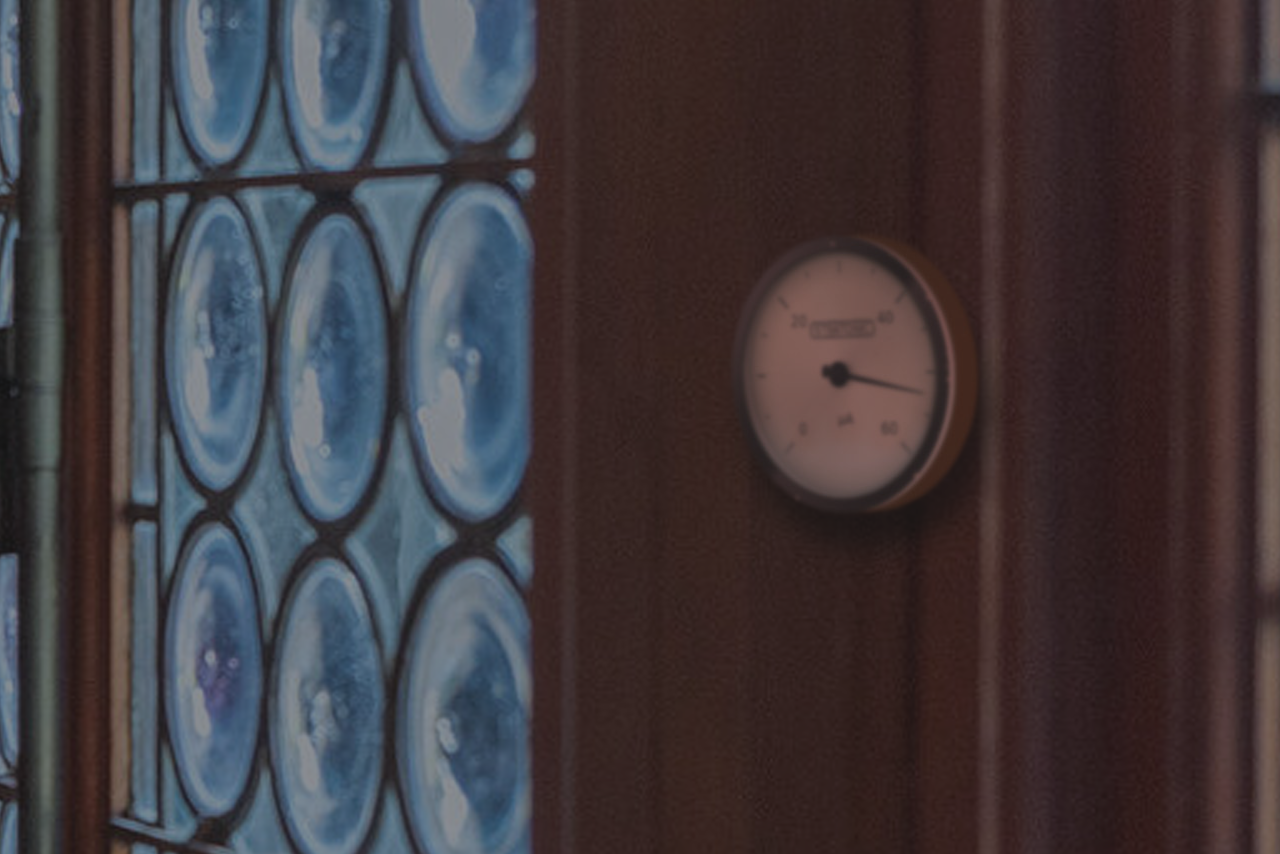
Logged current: {"value": 52.5, "unit": "µA"}
